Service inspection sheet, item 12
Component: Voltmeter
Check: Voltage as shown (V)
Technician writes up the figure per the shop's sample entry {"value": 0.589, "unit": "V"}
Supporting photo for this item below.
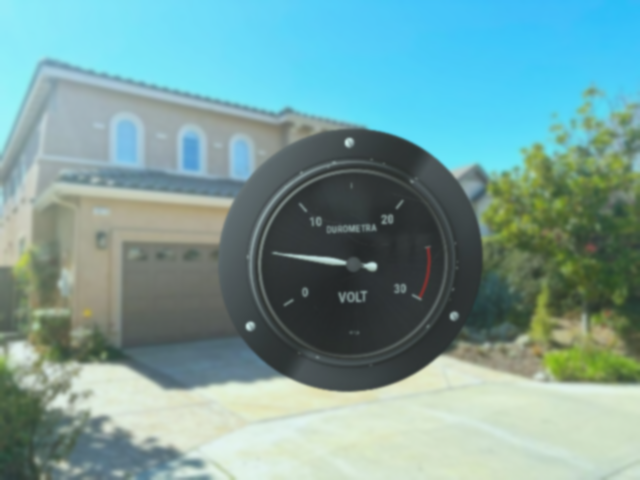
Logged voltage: {"value": 5, "unit": "V"}
